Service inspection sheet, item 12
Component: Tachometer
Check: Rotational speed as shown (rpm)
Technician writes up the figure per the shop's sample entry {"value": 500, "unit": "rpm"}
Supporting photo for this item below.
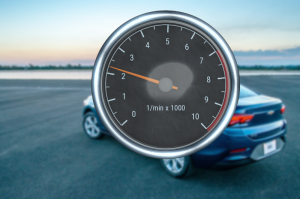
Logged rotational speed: {"value": 2250, "unit": "rpm"}
